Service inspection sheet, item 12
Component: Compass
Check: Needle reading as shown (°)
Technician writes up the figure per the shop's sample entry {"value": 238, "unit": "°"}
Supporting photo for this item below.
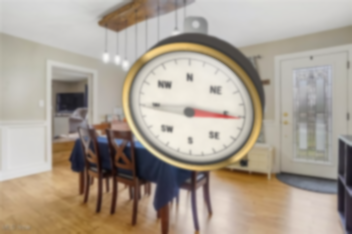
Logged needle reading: {"value": 90, "unit": "°"}
